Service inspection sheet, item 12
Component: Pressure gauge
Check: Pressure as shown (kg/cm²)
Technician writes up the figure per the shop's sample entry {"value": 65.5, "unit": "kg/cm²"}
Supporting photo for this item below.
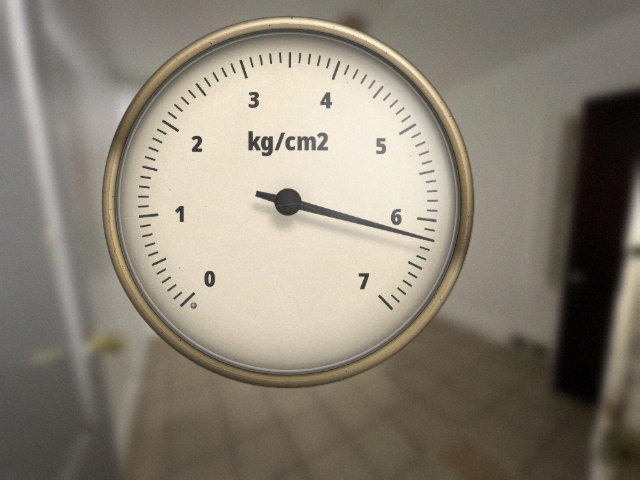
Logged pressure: {"value": 6.2, "unit": "kg/cm²"}
